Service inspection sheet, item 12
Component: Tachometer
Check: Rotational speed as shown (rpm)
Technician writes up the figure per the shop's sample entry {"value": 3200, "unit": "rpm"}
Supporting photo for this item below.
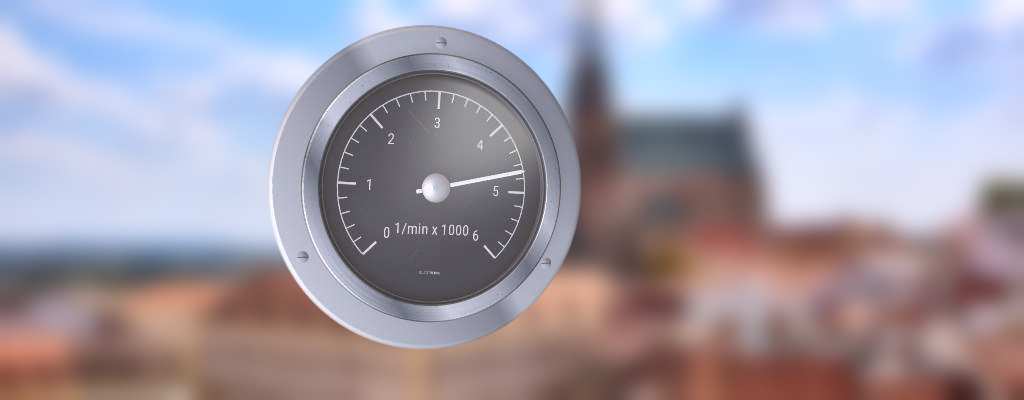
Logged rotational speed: {"value": 4700, "unit": "rpm"}
